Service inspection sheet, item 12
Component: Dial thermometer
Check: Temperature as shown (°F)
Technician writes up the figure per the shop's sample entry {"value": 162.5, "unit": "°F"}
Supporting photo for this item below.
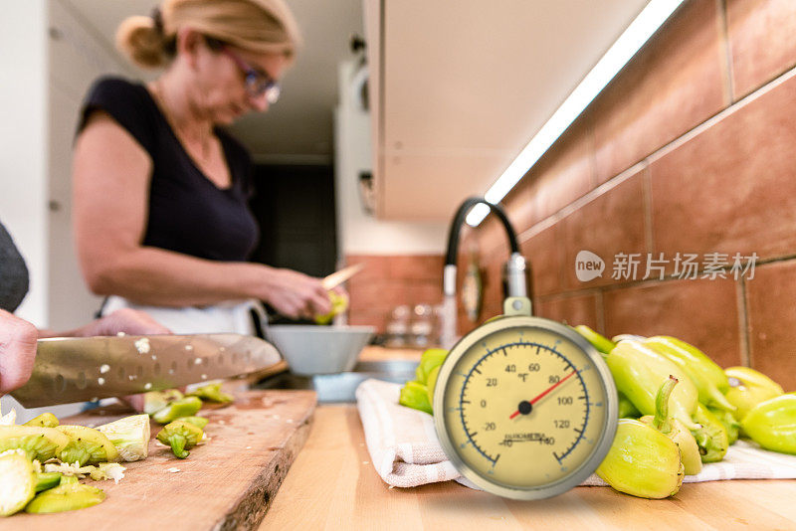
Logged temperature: {"value": 84, "unit": "°F"}
